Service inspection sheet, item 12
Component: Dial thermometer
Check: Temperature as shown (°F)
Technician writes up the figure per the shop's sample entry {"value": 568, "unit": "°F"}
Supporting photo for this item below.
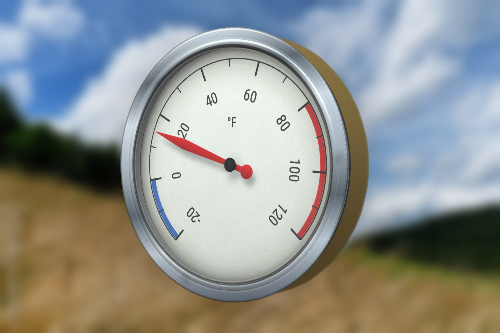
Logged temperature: {"value": 15, "unit": "°F"}
